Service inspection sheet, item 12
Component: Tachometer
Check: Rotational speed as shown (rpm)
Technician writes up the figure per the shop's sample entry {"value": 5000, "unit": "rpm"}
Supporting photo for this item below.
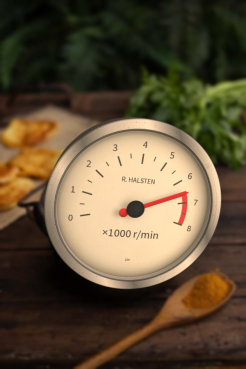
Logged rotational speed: {"value": 6500, "unit": "rpm"}
